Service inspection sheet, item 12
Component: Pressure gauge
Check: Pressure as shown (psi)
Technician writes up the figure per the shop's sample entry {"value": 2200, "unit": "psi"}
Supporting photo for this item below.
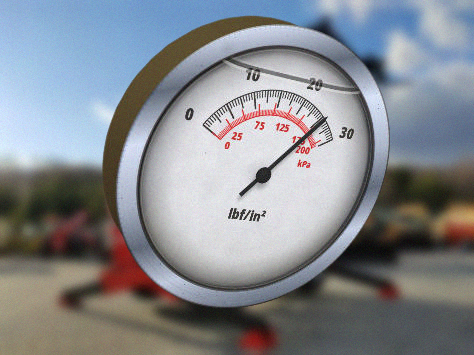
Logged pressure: {"value": 25, "unit": "psi"}
